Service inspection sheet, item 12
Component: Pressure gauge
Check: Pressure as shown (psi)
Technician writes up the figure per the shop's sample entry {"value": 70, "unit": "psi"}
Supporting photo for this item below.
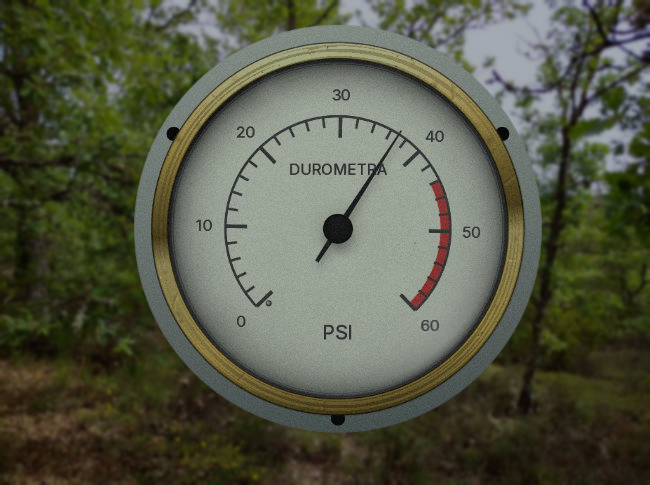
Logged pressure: {"value": 37, "unit": "psi"}
